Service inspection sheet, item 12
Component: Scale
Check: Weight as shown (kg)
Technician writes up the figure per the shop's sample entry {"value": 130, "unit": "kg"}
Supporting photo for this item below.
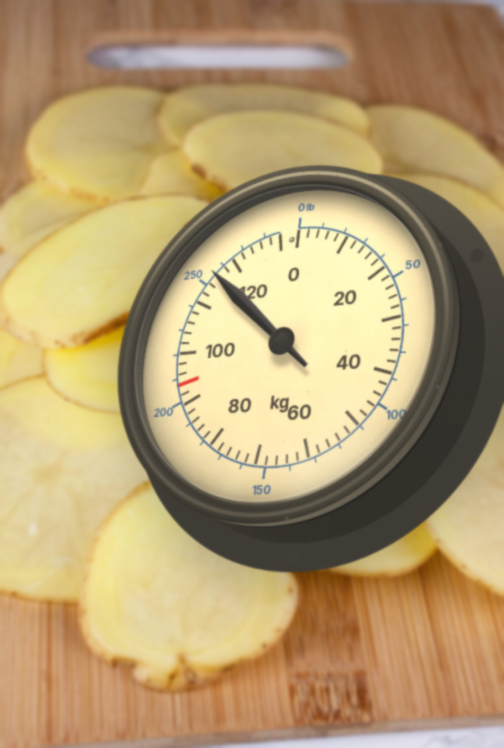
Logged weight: {"value": 116, "unit": "kg"}
